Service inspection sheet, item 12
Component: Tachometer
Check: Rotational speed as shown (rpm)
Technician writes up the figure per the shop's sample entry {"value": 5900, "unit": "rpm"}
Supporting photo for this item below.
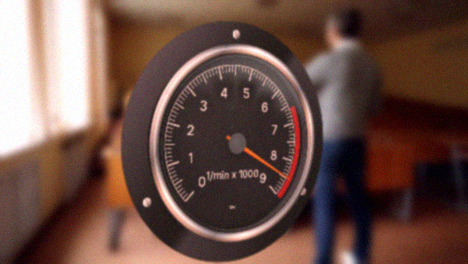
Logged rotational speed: {"value": 8500, "unit": "rpm"}
